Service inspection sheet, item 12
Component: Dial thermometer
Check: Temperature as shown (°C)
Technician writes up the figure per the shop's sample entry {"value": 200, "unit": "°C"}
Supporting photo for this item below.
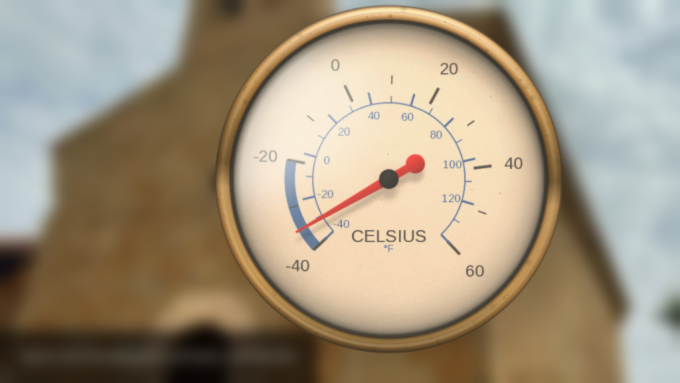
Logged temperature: {"value": -35, "unit": "°C"}
